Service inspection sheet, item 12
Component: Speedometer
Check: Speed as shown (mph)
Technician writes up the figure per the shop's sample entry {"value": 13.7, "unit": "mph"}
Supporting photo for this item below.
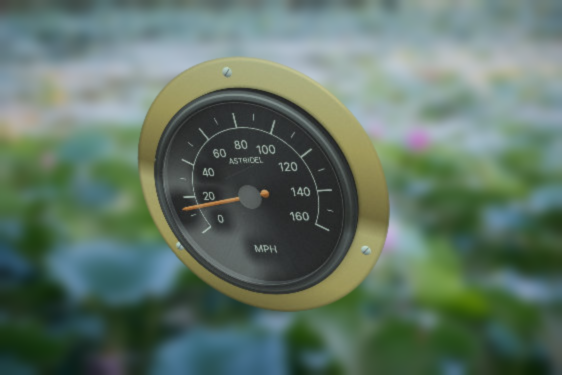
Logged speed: {"value": 15, "unit": "mph"}
